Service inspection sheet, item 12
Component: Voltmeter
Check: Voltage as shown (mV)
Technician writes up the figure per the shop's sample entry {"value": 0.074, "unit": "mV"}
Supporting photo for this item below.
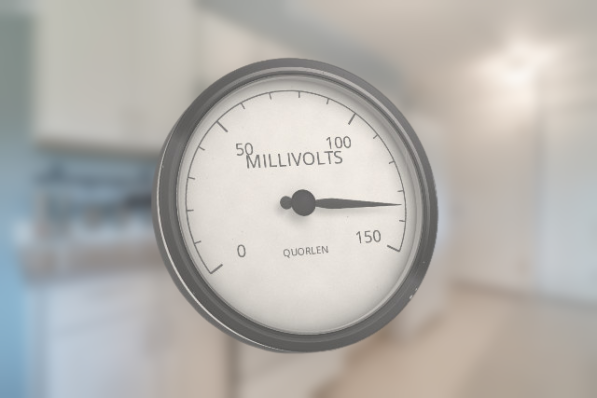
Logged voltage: {"value": 135, "unit": "mV"}
